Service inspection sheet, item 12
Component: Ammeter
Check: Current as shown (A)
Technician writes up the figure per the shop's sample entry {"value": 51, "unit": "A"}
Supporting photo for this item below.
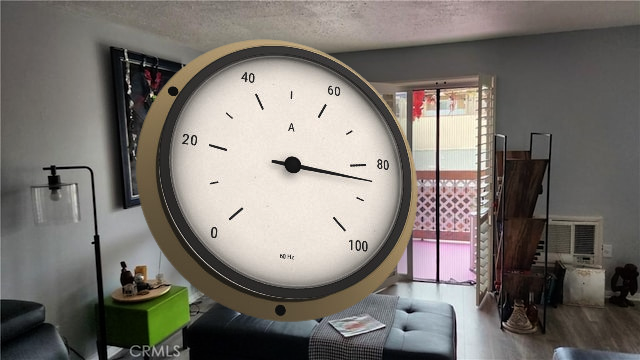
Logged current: {"value": 85, "unit": "A"}
